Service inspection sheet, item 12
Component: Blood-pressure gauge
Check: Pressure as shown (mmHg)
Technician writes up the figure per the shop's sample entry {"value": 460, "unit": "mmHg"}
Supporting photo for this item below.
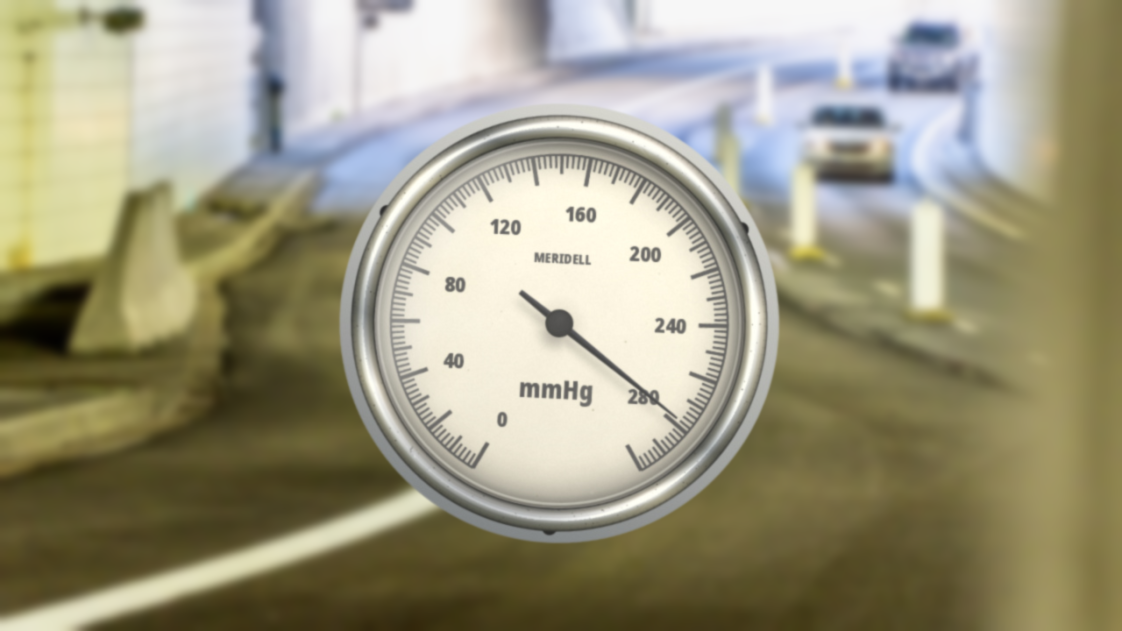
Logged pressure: {"value": 278, "unit": "mmHg"}
